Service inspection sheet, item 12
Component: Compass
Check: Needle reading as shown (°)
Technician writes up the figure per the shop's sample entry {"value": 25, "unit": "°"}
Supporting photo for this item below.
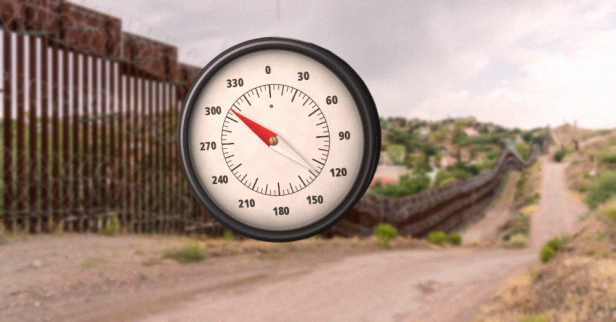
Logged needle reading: {"value": 310, "unit": "°"}
